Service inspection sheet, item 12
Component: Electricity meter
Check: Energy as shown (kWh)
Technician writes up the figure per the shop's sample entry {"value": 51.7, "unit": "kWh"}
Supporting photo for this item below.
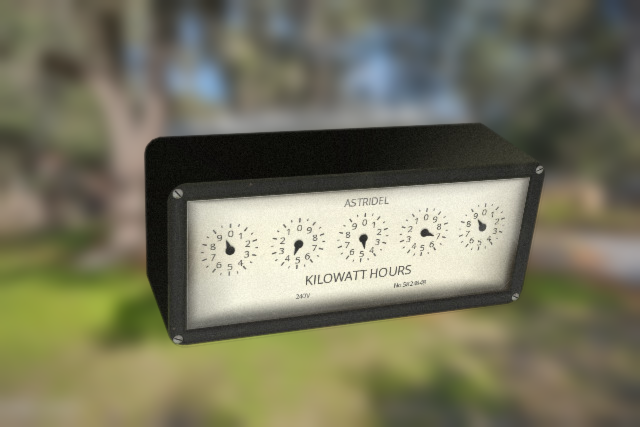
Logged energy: {"value": 94469, "unit": "kWh"}
